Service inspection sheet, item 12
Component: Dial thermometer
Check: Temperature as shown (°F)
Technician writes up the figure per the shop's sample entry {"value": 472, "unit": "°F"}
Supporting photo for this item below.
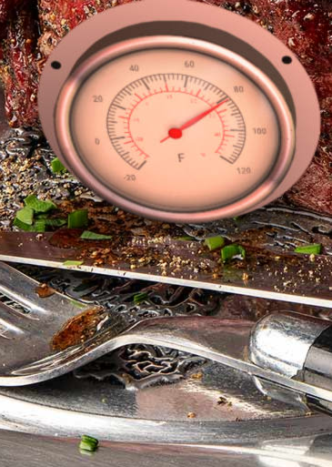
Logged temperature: {"value": 80, "unit": "°F"}
